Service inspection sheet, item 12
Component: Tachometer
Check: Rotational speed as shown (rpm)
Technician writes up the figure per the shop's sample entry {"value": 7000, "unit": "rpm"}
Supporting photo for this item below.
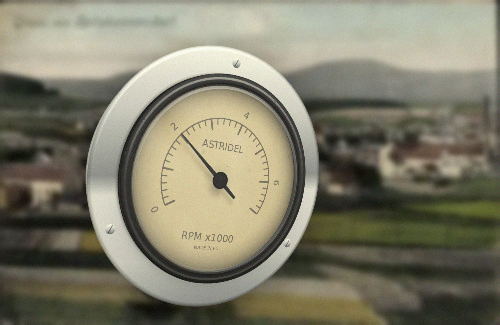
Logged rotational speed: {"value": 2000, "unit": "rpm"}
